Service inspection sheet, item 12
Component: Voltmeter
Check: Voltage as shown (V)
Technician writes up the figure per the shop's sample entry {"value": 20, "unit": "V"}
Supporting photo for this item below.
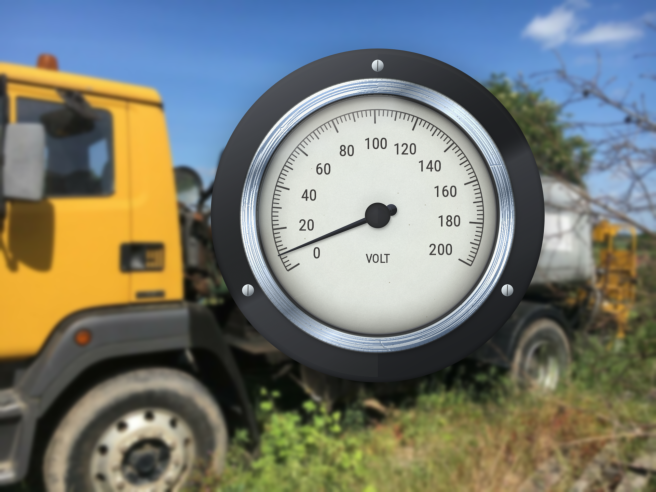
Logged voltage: {"value": 8, "unit": "V"}
